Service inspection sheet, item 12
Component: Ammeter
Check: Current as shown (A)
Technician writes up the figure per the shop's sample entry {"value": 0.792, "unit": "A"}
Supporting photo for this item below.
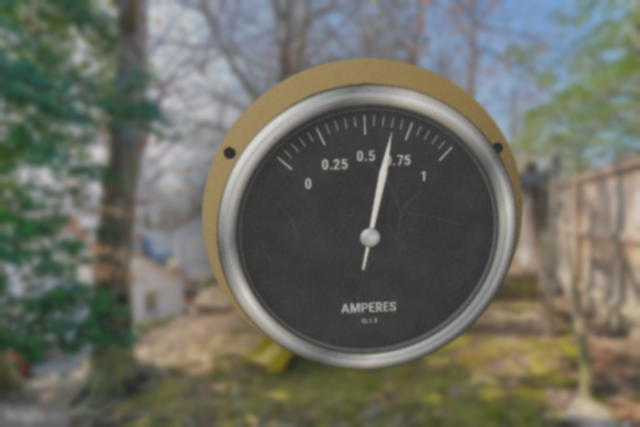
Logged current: {"value": 0.65, "unit": "A"}
